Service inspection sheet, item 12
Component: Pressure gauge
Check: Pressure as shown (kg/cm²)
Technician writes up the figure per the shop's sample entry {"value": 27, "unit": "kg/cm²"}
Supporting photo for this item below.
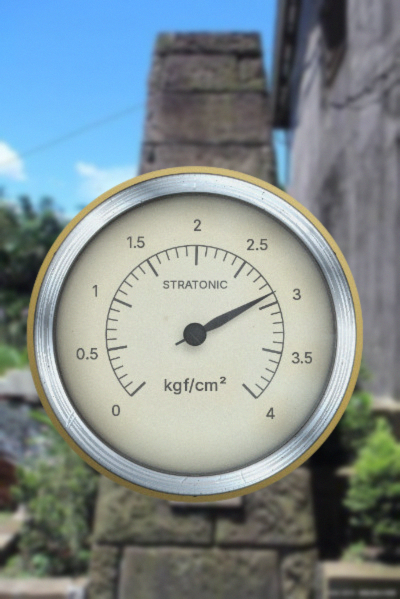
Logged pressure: {"value": 2.9, "unit": "kg/cm²"}
